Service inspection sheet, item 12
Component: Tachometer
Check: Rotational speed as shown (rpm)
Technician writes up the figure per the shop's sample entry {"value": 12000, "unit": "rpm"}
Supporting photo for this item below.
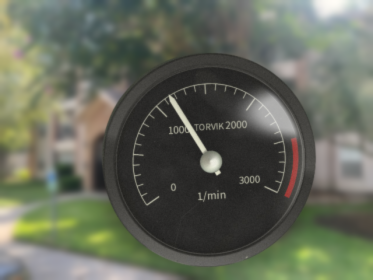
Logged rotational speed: {"value": 1150, "unit": "rpm"}
